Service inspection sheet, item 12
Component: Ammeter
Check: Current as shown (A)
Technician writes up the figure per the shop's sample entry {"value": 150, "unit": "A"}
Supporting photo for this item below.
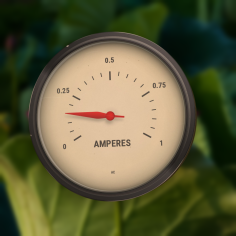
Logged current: {"value": 0.15, "unit": "A"}
